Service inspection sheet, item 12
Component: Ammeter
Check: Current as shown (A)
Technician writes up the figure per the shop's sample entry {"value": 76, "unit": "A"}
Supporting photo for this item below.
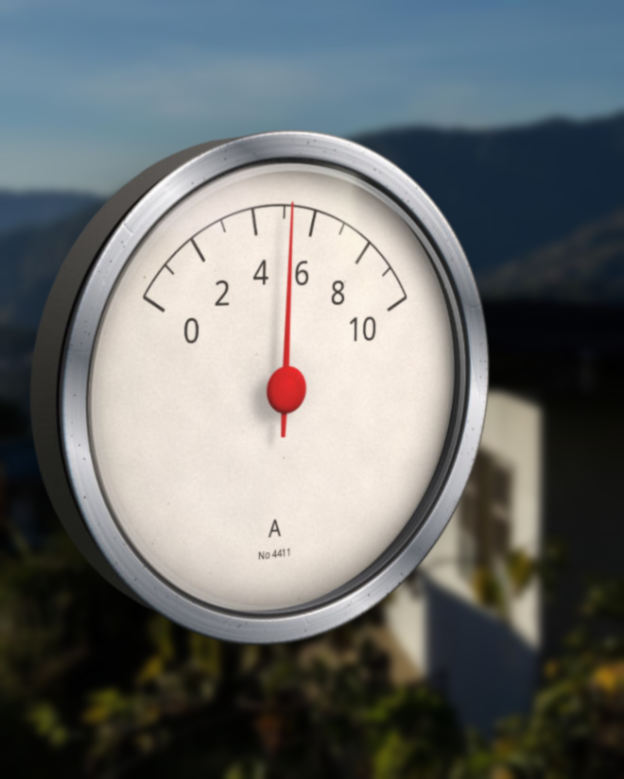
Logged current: {"value": 5, "unit": "A"}
